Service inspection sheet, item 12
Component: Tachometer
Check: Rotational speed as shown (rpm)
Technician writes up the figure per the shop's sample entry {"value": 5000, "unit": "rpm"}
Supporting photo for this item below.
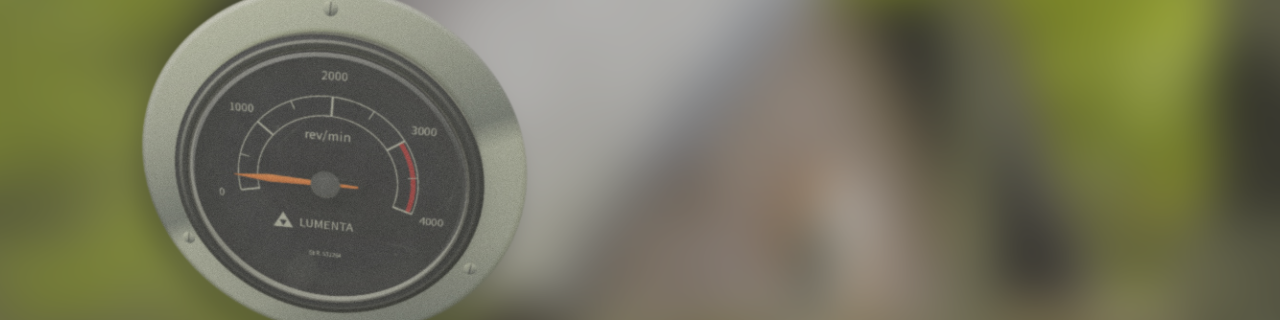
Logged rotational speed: {"value": 250, "unit": "rpm"}
